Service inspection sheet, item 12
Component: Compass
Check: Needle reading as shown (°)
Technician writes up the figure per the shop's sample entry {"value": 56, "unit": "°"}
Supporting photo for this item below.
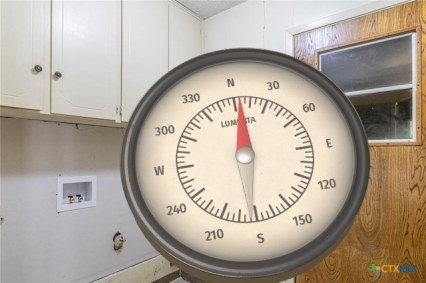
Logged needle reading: {"value": 5, "unit": "°"}
